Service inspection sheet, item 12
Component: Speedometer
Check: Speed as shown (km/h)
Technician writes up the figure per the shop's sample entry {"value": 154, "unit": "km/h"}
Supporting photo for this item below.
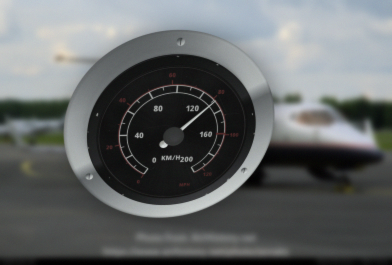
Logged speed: {"value": 130, "unit": "km/h"}
